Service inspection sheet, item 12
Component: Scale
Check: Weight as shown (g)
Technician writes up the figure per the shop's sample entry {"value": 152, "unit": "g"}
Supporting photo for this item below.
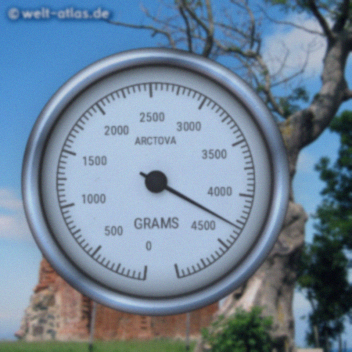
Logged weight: {"value": 4300, "unit": "g"}
